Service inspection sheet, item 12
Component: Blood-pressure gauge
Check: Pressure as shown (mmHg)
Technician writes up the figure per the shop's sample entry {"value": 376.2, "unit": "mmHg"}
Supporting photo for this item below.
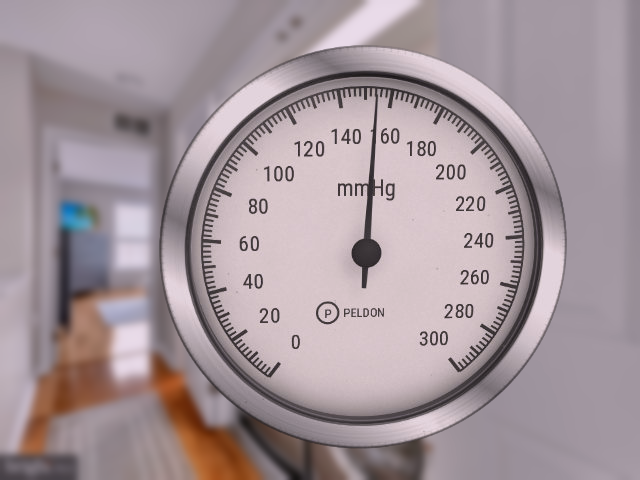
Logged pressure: {"value": 154, "unit": "mmHg"}
